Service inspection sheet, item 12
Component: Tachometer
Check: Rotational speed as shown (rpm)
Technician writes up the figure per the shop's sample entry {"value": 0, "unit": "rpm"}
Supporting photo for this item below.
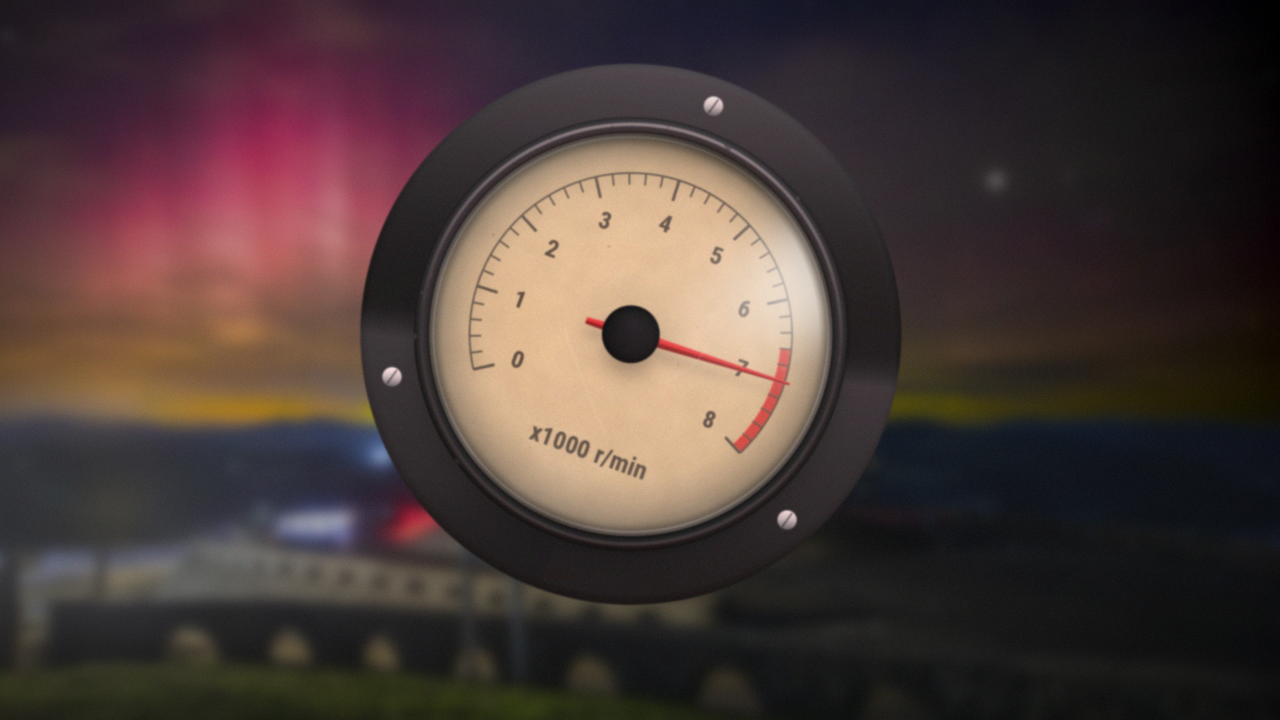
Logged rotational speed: {"value": 7000, "unit": "rpm"}
